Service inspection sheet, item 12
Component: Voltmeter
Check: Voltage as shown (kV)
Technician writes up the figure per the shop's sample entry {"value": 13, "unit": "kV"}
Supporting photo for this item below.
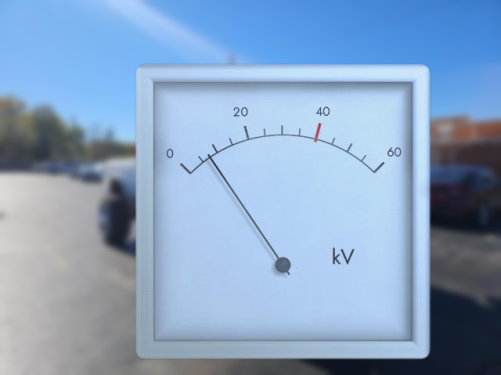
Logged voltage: {"value": 7.5, "unit": "kV"}
